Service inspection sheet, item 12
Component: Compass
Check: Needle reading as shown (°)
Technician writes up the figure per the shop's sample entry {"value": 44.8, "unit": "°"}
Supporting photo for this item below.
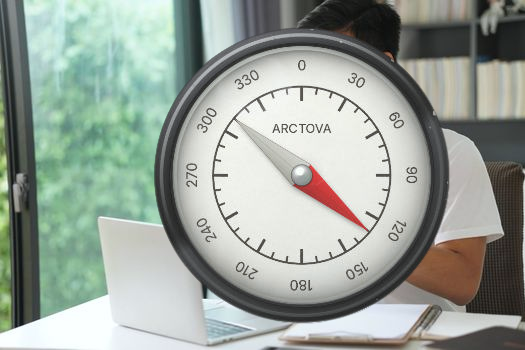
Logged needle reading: {"value": 130, "unit": "°"}
